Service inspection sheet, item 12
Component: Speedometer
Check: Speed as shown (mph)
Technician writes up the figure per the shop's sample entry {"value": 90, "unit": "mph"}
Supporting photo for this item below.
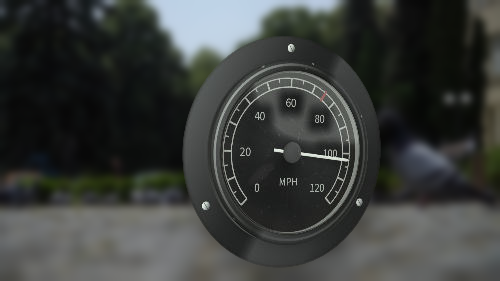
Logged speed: {"value": 102.5, "unit": "mph"}
